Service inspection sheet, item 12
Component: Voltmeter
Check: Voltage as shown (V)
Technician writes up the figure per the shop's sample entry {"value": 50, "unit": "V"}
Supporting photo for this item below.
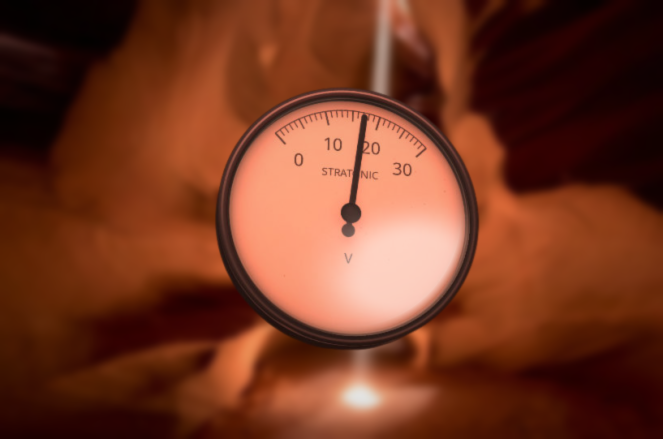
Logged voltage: {"value": 17, "unit": "V"}
